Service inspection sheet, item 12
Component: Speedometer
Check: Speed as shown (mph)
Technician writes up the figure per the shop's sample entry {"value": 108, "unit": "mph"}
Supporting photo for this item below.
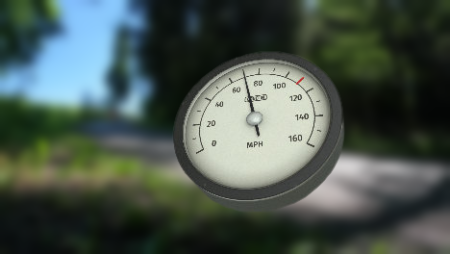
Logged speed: {"value": 70, "unit": "mph"}
